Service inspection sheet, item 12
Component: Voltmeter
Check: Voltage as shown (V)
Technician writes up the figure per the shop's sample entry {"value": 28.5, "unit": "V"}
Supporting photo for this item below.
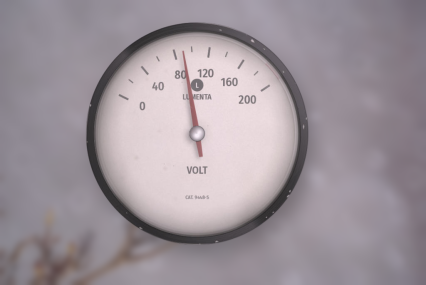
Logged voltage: {"value": 90, "unit": "V"}
